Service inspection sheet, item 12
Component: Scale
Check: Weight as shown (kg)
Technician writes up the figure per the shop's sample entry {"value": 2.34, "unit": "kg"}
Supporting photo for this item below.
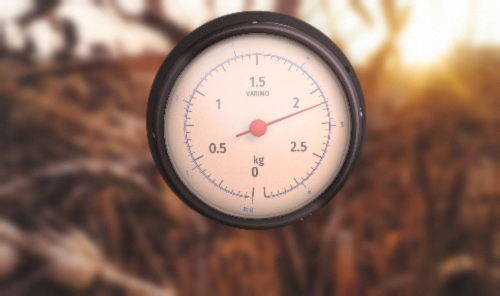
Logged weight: {"value": 2.1, "unit": "kg"}
